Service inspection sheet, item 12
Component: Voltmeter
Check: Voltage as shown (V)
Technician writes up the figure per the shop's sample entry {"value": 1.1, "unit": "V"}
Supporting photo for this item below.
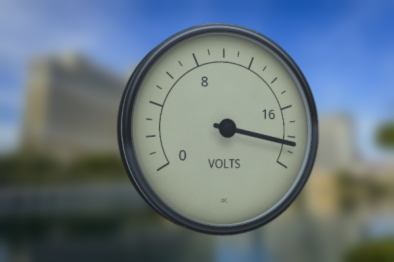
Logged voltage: {"value": 18.5, "unit": "V"}
